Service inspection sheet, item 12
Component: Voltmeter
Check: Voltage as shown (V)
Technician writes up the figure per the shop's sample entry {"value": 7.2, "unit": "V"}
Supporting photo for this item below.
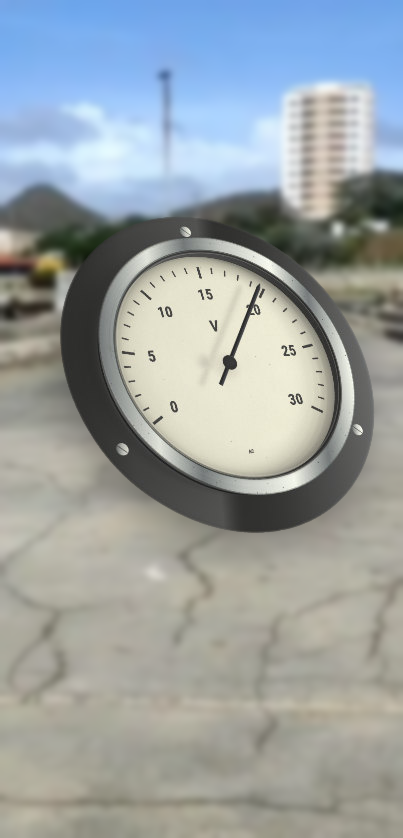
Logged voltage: {"value": 19.5, "unit": "V"}
